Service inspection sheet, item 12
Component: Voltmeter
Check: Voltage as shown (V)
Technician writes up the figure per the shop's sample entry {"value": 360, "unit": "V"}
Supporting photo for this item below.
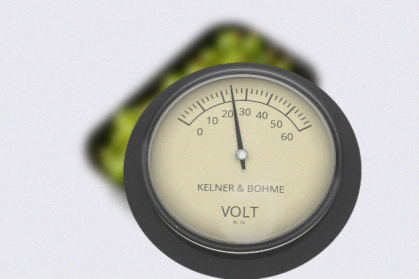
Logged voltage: {"value": 24, "unit": "V"}
